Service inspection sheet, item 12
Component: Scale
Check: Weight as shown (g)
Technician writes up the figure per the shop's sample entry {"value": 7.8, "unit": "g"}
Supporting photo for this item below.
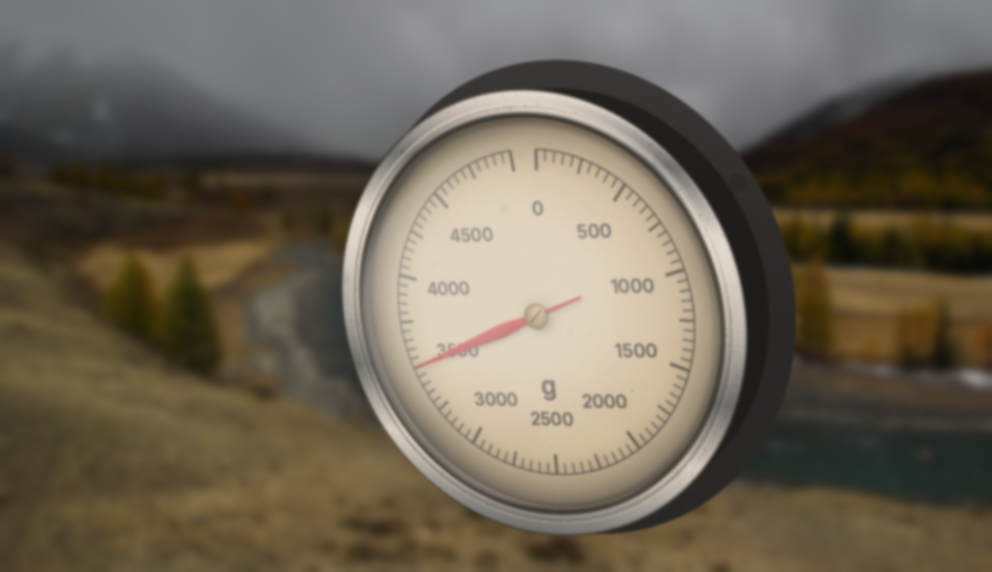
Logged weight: {"value": 3500, "unit": "g"}
